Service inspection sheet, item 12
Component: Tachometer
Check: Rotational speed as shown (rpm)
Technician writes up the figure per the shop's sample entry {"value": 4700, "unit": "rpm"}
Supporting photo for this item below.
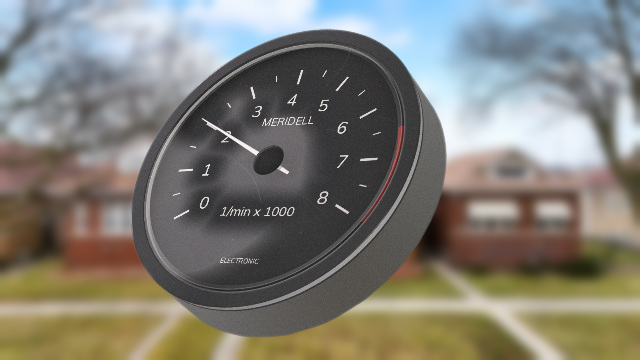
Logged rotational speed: {"value": 2000, "unit": "rpm"}
